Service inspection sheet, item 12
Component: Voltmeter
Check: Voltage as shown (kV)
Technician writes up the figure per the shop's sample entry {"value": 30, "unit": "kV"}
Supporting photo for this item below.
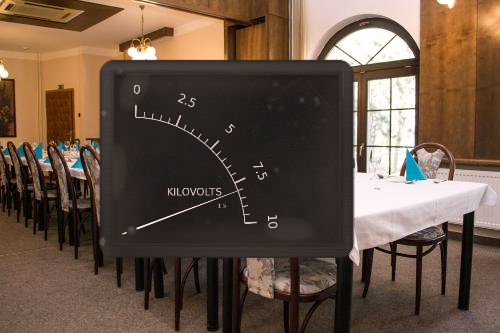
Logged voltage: {"value": 8, "unit": "kV"}
